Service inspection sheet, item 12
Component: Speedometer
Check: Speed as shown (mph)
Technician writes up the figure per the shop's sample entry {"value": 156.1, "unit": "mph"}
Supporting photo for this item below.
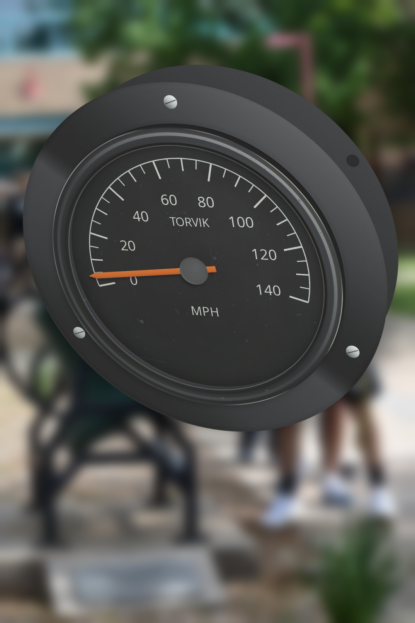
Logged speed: {"value": 5, "unit": "mph"}
